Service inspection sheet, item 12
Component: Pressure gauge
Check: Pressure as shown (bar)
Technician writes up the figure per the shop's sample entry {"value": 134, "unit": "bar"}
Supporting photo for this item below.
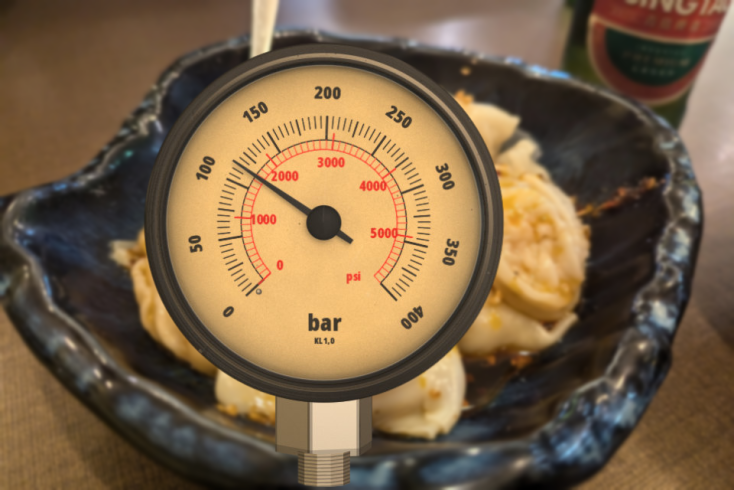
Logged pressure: {"value": 115, "unit": "bar"}
